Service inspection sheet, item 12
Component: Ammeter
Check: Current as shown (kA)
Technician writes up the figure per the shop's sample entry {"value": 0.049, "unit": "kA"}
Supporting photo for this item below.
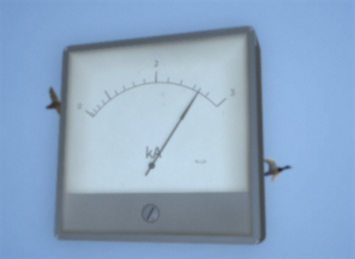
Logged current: {"value": 2.7, "unit": "kA"}
